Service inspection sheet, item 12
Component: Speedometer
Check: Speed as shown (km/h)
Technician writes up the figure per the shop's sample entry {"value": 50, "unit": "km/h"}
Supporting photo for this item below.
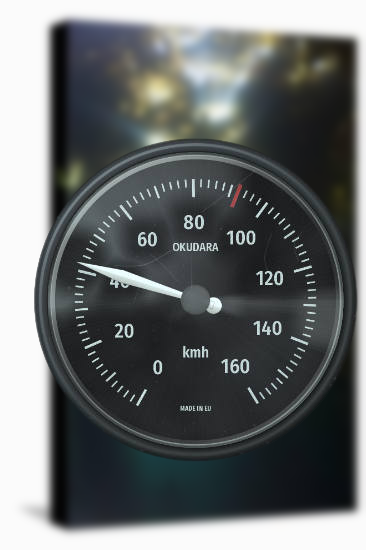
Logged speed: {"value": 42, "unit": "km/h"}
